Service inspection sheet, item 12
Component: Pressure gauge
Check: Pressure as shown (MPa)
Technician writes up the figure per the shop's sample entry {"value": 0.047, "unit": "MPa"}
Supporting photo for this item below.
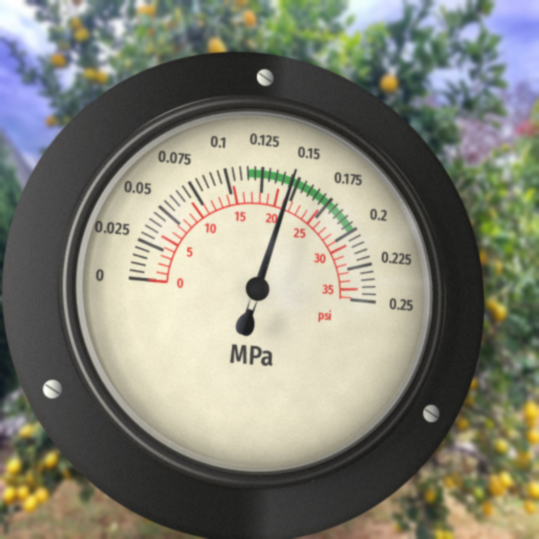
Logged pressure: {"value": 0.145, "unit": "MPa"}
